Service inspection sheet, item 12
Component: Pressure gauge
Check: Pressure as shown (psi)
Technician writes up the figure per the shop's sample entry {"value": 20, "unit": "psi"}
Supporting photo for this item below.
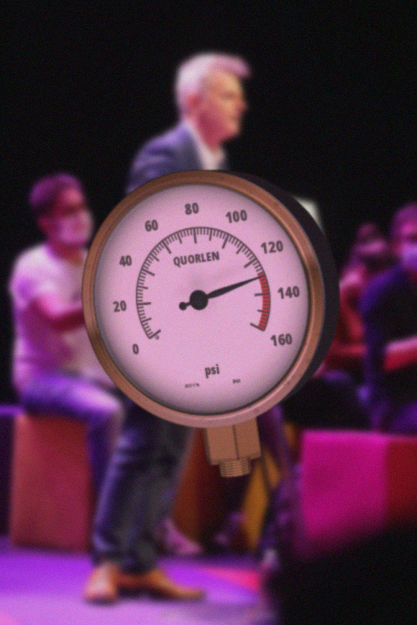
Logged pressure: {"value": 130, "unit": "psi"}
